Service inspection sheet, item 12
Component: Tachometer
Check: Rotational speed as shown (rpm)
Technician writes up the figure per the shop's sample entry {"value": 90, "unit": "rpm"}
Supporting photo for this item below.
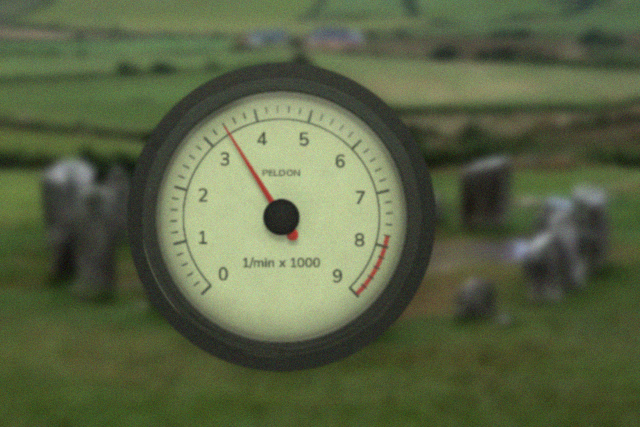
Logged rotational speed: {"value": 3400, "unit": "rpm"}
